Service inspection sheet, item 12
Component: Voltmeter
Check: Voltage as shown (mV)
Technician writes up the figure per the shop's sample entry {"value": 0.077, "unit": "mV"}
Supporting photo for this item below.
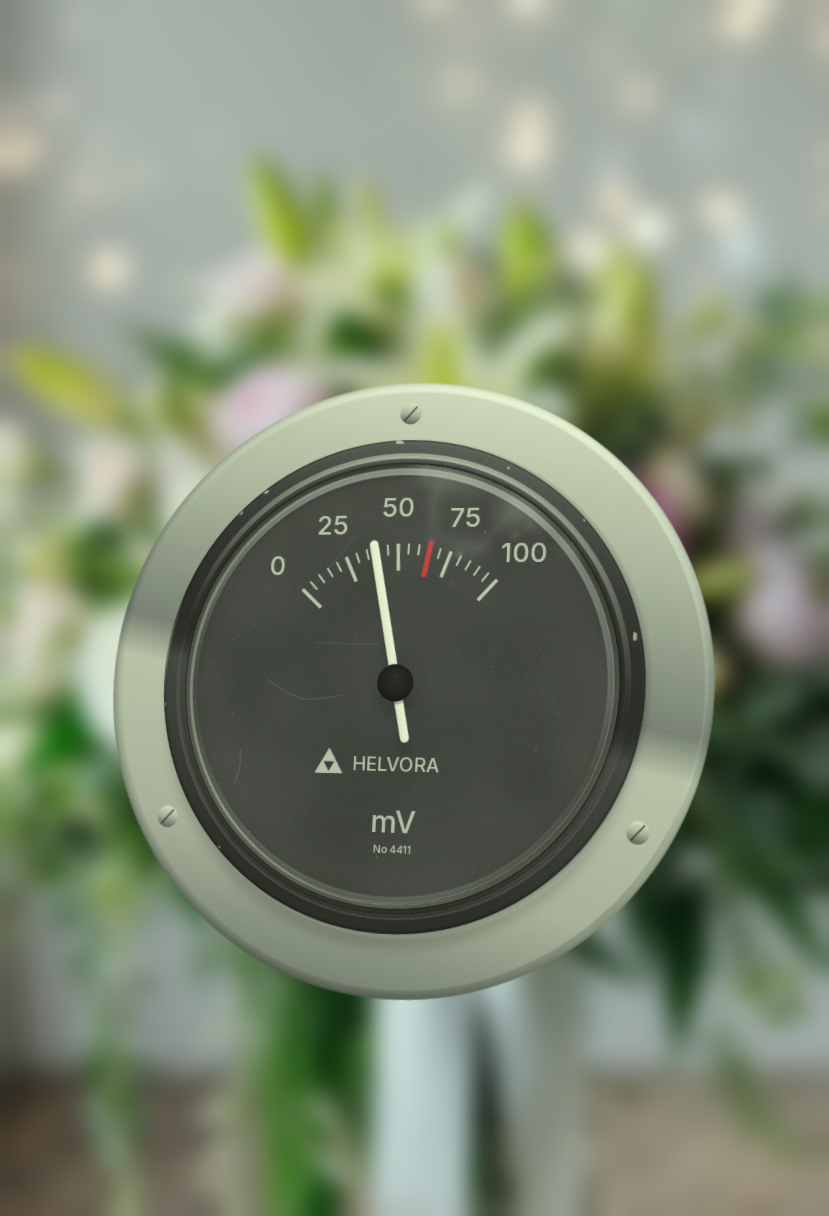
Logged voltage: {"value": 40, "unit": "mV"}
